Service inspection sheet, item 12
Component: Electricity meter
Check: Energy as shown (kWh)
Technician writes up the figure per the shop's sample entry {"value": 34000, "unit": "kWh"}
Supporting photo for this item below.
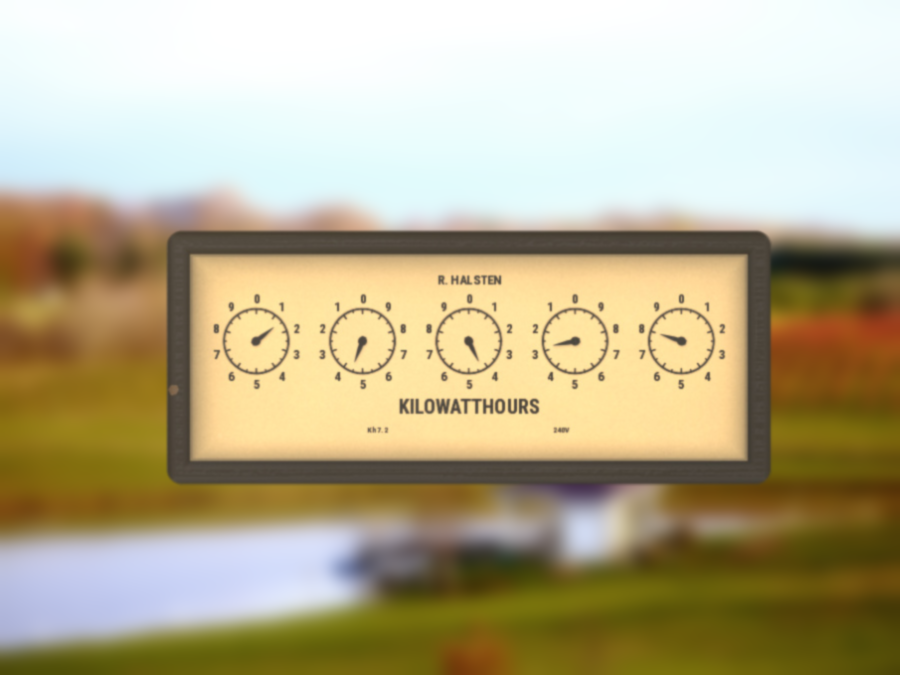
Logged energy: {"value": 14428, "unit": "kWh"}
